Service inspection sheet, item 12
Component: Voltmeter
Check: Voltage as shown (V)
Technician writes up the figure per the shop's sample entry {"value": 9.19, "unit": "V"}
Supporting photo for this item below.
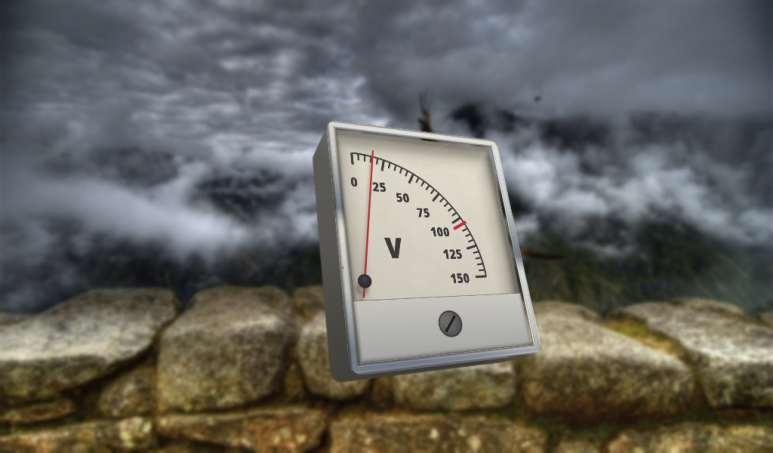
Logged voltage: {"value": 15, "unit": "V"}
